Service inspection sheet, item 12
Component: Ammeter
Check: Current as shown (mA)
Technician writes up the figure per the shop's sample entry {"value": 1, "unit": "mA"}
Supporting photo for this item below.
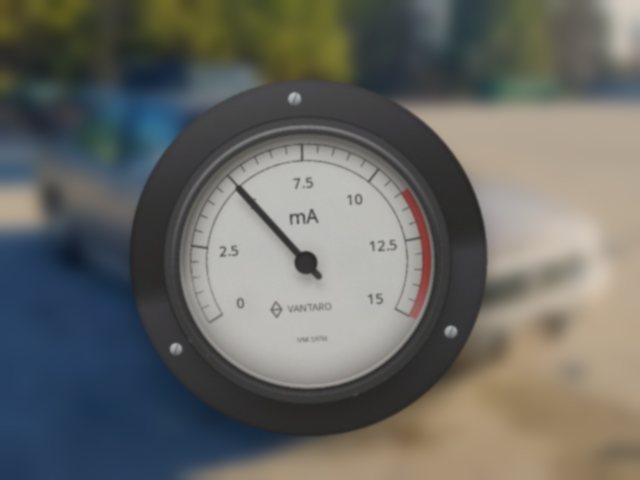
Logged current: {"value": 5, "unit": "mA"}
